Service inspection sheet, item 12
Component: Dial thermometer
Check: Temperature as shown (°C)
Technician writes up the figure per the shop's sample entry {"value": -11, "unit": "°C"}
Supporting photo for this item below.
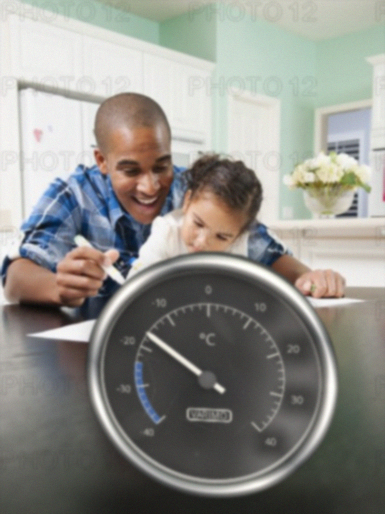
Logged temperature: {"value": -16, "unit": "°C"}
